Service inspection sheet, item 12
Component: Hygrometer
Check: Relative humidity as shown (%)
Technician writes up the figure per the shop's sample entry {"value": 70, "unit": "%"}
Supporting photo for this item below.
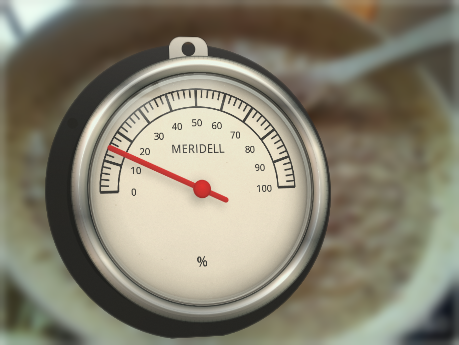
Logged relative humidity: {"value": 14, "unit": "%"}
